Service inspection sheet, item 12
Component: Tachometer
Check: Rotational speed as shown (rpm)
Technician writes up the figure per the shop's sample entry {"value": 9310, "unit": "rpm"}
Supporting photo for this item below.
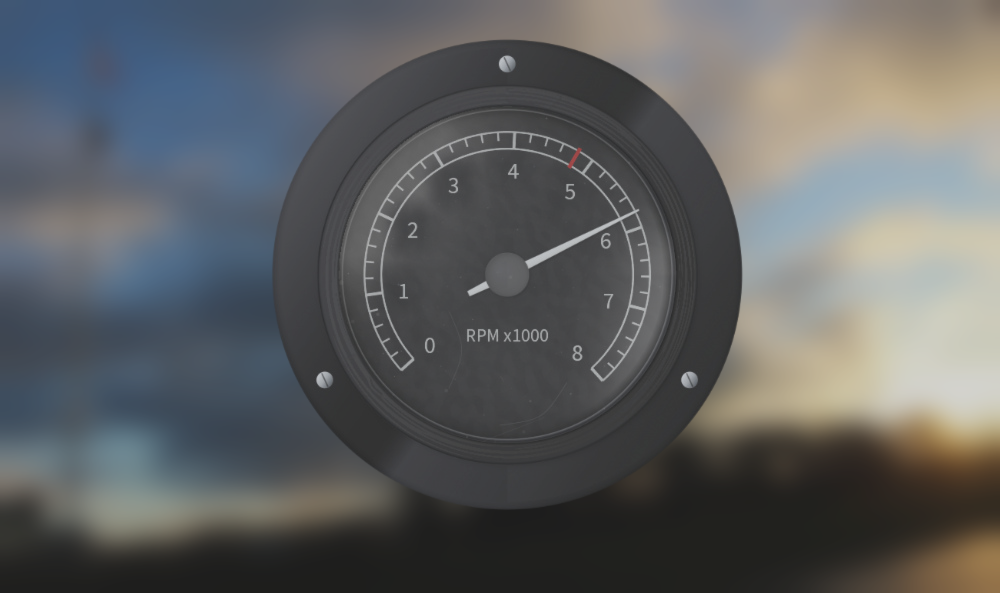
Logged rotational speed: {"value": 5800, "unit": "rpm"}
